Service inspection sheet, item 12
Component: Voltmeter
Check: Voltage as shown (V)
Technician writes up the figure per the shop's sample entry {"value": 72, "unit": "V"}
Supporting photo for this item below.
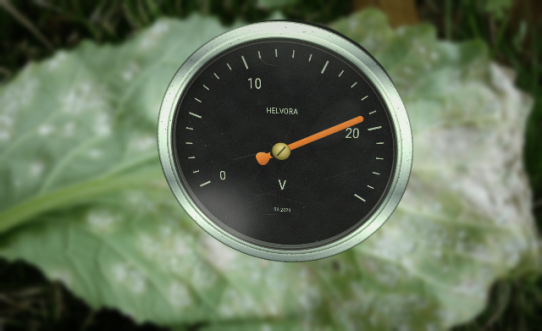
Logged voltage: {"value": 19, "unit": "V"}
